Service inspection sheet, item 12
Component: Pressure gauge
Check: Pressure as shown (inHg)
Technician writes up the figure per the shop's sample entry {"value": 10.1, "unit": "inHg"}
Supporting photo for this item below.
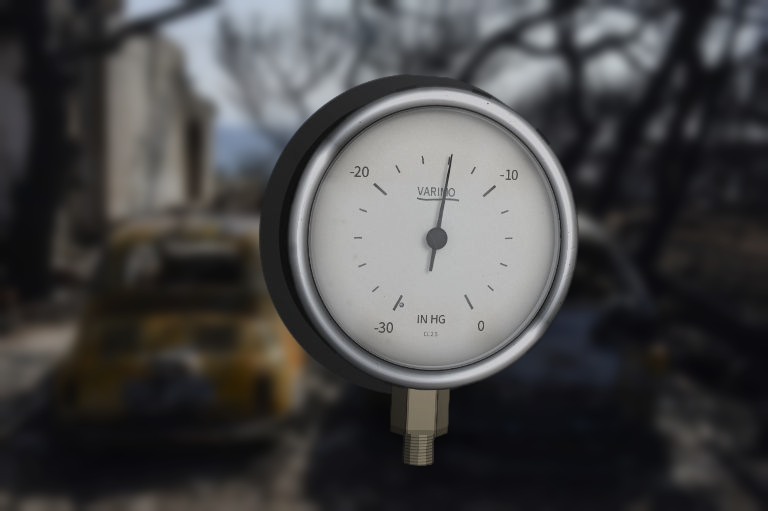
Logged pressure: {"value": -14, "unit": "inHg"}
